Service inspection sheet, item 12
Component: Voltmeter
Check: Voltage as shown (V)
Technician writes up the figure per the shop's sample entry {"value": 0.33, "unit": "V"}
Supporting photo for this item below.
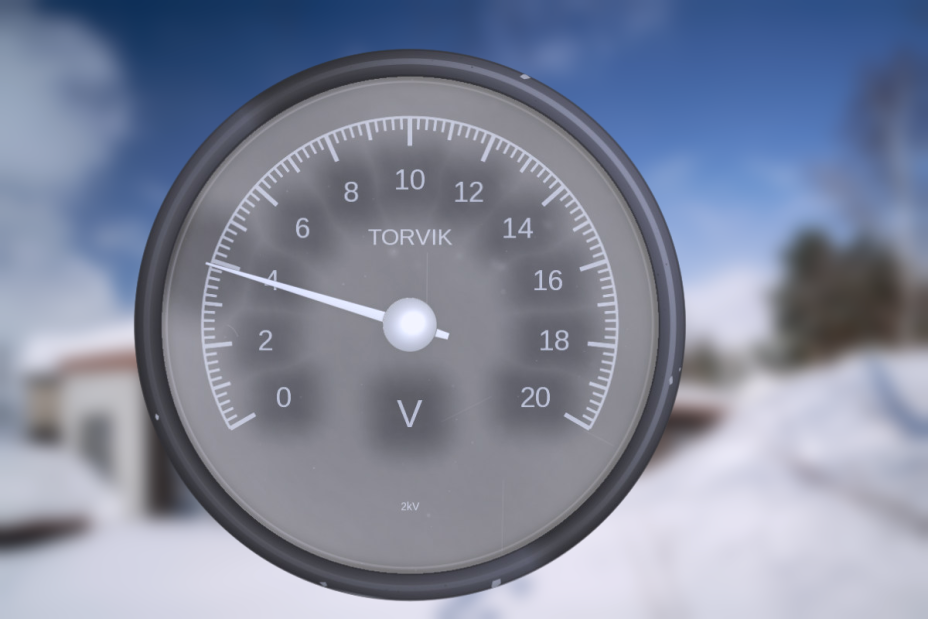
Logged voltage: {"value": 3.9, "unit": "V"}
